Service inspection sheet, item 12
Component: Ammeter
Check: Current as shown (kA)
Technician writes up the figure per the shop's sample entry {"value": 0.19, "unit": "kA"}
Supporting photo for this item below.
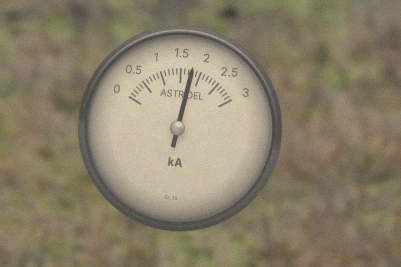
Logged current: {"value": 1.8, "unit": "kA"}
